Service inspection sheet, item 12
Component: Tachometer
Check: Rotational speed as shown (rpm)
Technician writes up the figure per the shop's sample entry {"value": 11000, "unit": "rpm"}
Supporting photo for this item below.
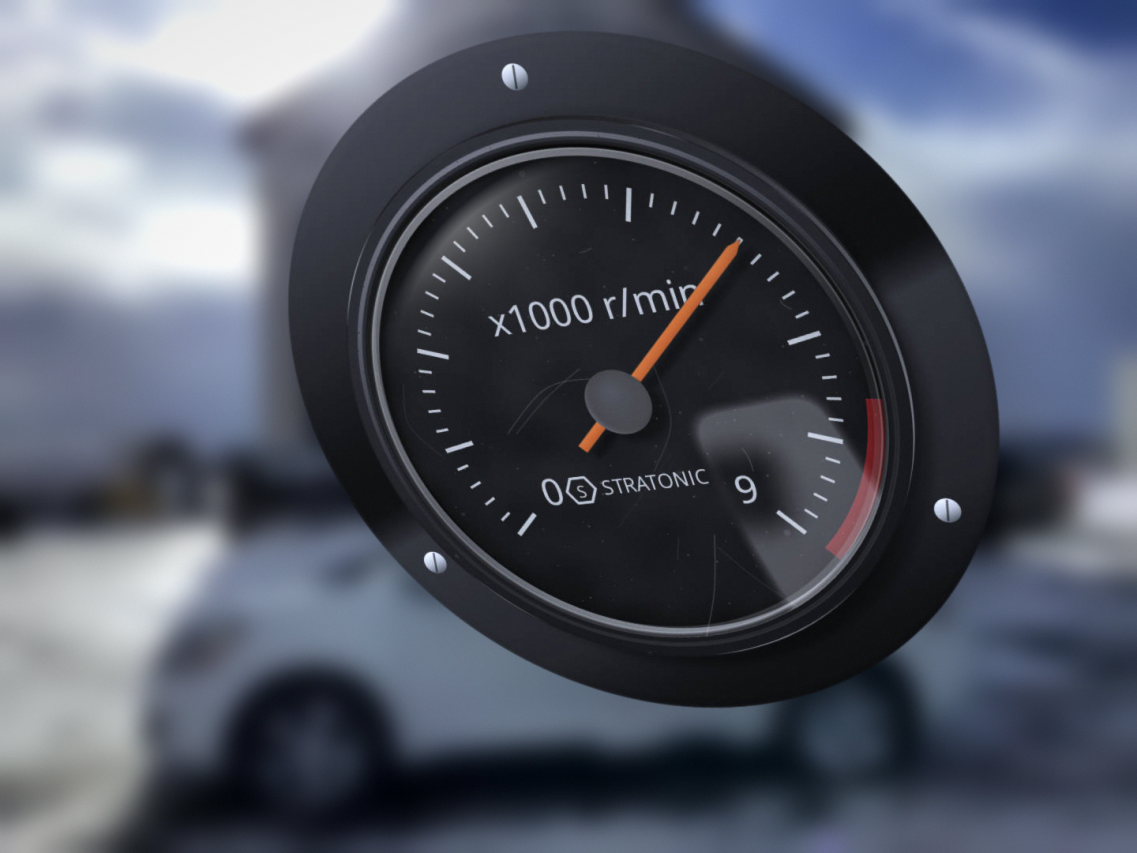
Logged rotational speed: {"value": 6000, "unit": "rpm"}
